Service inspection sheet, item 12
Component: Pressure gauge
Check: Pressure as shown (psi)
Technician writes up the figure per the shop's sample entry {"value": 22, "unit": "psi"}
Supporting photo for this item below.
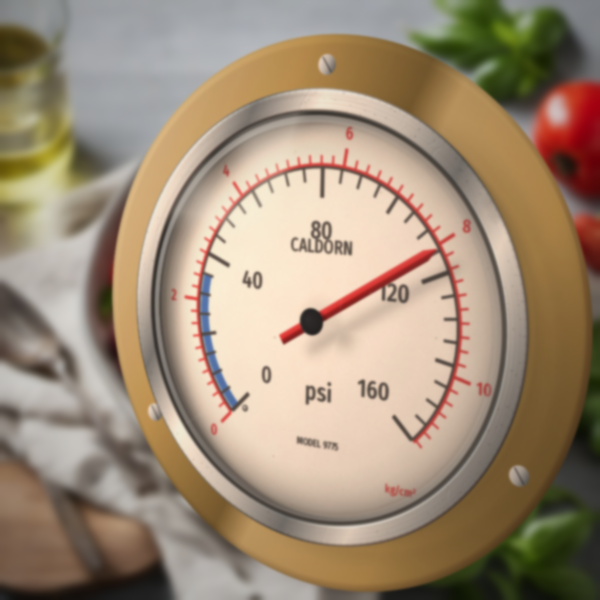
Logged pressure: {"value": 115, "unit": "psi"}
